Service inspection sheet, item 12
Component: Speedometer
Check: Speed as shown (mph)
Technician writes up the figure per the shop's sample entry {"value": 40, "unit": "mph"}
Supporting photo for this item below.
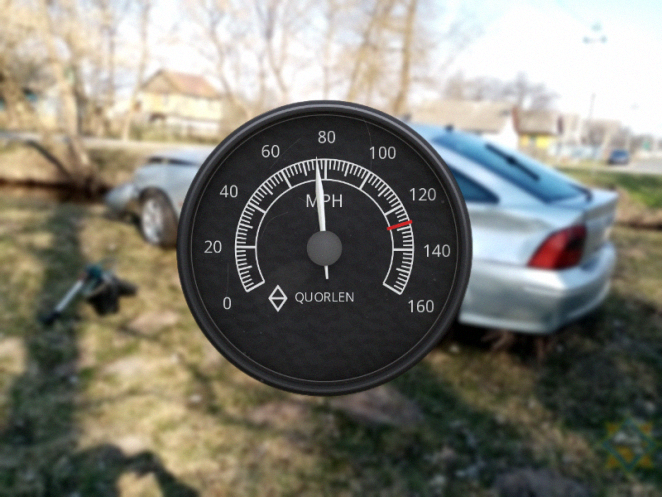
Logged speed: {"value": 76, "unit": "mph"}
